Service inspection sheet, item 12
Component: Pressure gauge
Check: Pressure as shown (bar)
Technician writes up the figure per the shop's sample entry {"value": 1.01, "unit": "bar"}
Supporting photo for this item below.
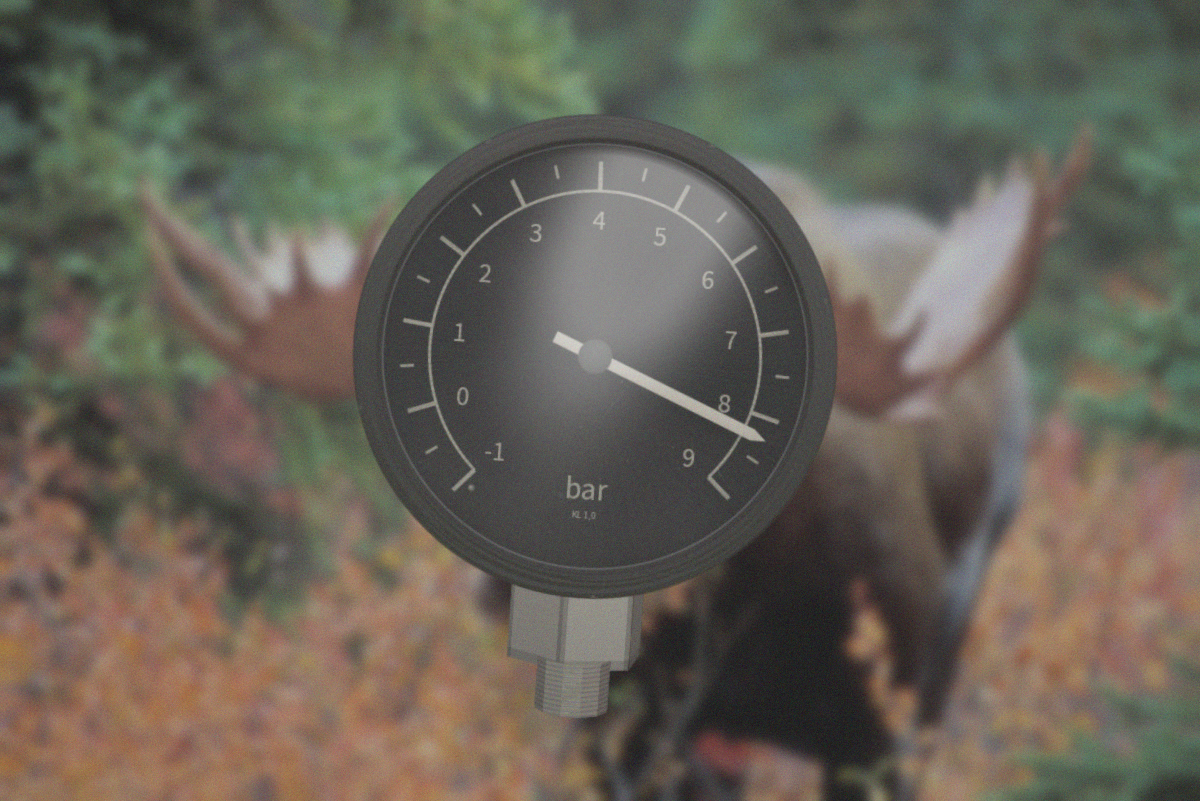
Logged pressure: {"value": 8.25, "unit": "bar"}
